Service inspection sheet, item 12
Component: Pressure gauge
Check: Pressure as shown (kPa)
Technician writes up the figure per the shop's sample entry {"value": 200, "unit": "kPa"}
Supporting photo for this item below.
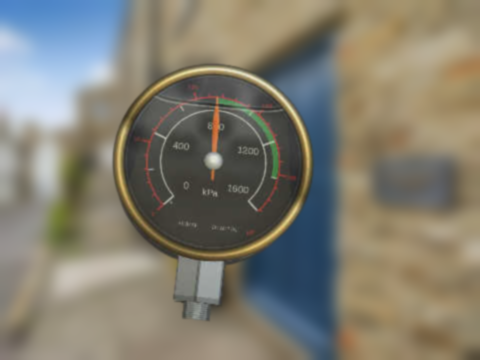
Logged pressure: {"value": 800, "unit": "kPa"}
